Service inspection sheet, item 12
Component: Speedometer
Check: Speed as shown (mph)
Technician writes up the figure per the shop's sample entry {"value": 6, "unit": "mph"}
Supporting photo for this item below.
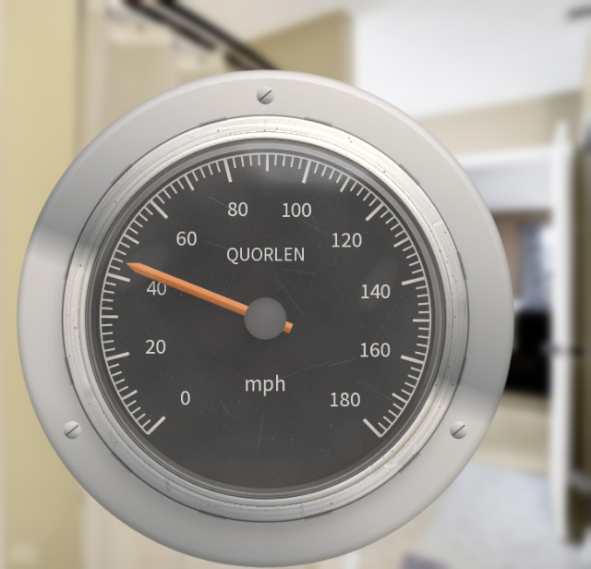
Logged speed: {"value": 44, "unit": "mph"}
